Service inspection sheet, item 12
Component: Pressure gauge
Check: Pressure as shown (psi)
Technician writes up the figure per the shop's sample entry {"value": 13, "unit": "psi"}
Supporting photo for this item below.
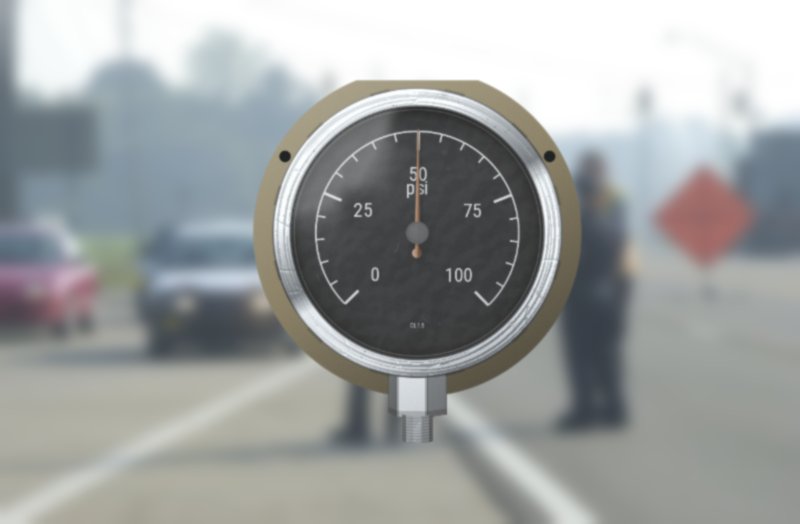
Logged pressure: {"value": 50, "unit": "psi"}
